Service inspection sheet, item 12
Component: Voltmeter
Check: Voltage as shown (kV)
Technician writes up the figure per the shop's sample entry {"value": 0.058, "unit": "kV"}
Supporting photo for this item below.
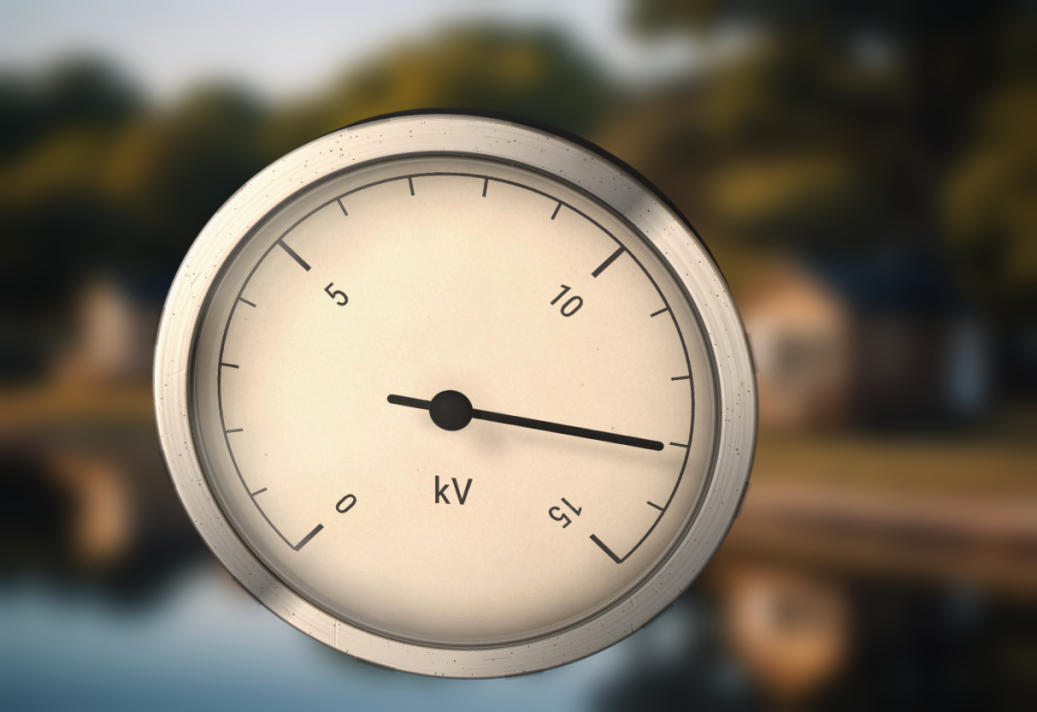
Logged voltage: {"value": 13, "unit": "kV"}
